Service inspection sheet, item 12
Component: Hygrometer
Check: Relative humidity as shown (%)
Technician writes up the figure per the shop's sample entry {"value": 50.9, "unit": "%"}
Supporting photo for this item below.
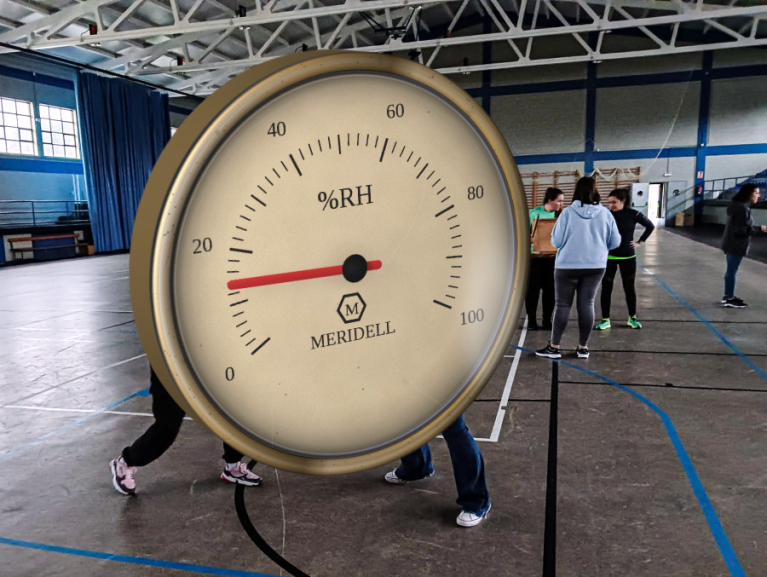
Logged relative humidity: {"value": 14, "unit": "%"}
